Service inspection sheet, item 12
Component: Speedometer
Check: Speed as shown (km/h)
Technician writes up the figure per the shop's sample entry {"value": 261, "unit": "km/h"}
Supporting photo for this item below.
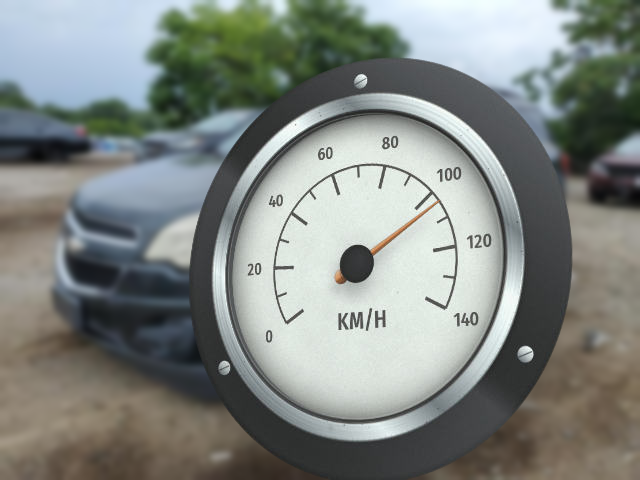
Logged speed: {"value": 105, "unit": "km/h"}
